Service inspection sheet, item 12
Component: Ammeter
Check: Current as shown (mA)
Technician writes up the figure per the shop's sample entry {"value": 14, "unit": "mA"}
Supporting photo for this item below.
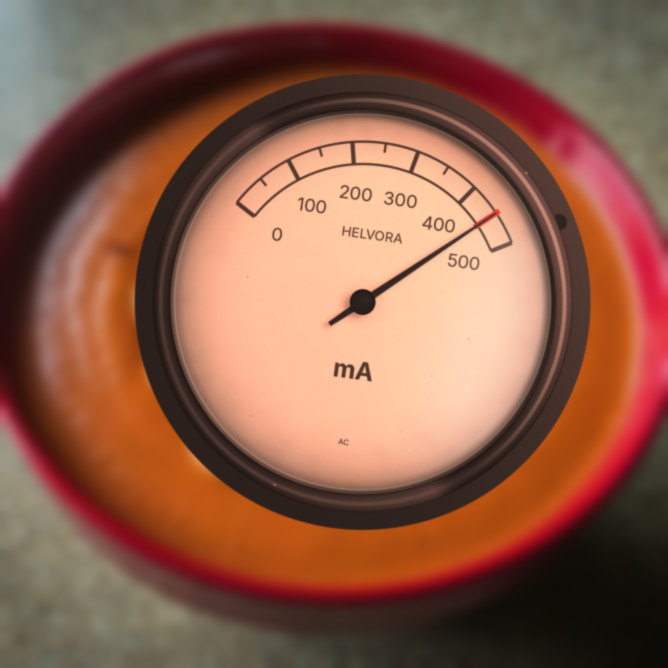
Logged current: {"value": 450, "unit": "mA"}
